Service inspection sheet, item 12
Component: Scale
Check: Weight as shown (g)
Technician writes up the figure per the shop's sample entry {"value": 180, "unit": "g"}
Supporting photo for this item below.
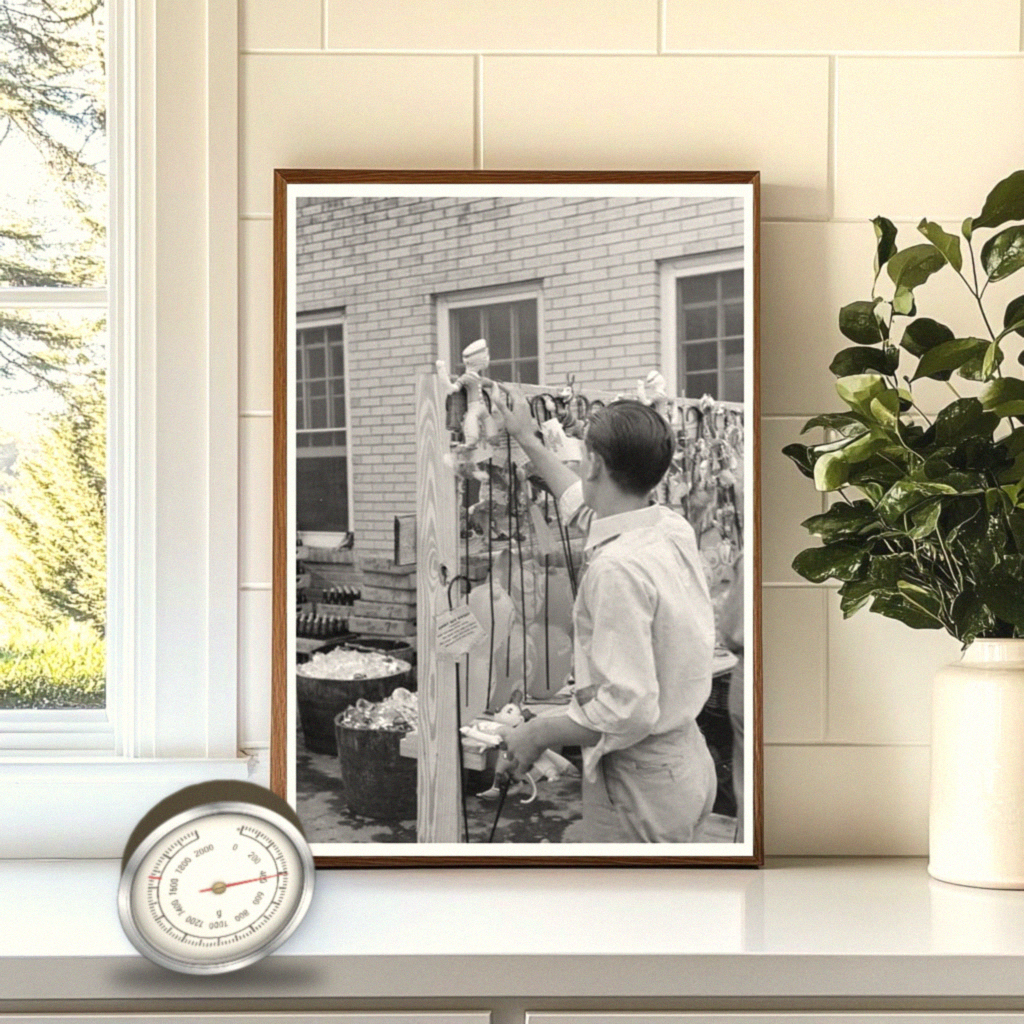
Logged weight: {"value": 400, "unit": "g"}
